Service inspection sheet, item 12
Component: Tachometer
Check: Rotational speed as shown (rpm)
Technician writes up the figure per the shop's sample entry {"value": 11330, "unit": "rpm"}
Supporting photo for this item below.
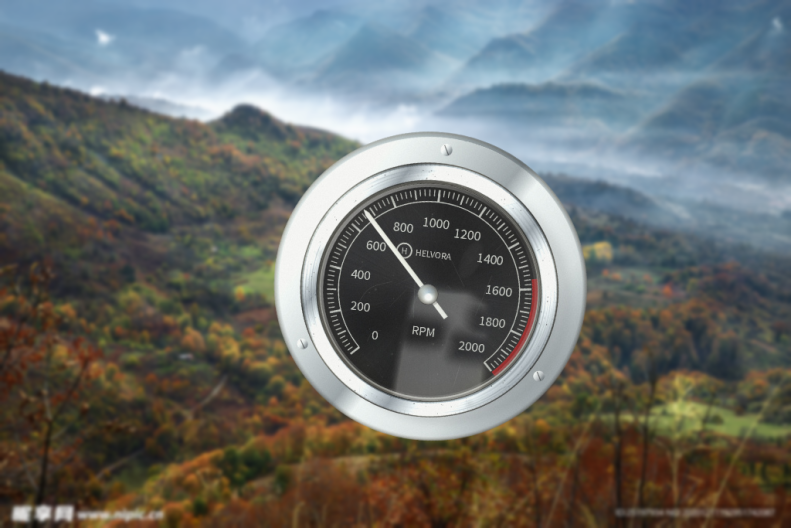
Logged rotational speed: {"value": 680, "unit": "rpm"}
